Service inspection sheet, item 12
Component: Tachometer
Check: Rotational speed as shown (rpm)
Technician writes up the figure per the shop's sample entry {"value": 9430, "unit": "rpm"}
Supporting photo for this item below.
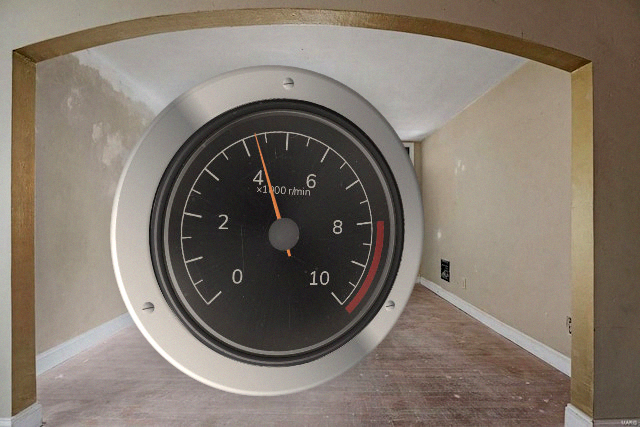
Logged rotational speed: {"value": 4250, "unit": "rpm"}
